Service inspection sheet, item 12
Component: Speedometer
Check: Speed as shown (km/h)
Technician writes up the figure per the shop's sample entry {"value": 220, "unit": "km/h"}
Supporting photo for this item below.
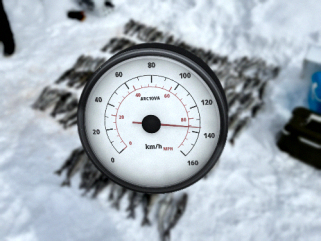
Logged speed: {"value": 135, "unit": "km/h"}
